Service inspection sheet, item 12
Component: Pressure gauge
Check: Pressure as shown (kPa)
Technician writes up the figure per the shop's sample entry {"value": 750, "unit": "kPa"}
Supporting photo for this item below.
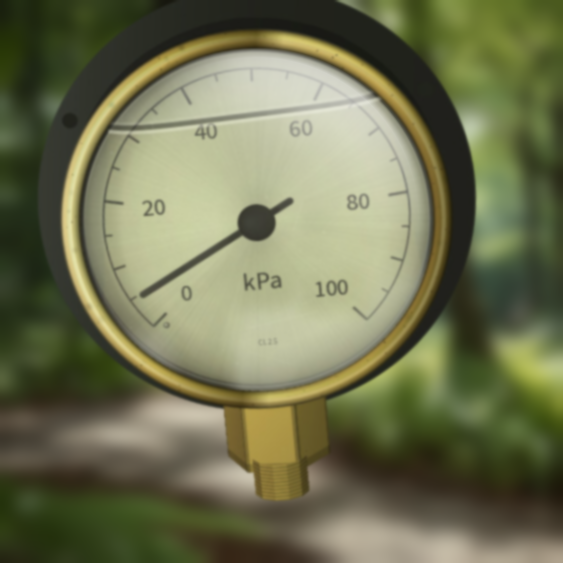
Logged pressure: {"value": 5, "unit": "kPa"}
